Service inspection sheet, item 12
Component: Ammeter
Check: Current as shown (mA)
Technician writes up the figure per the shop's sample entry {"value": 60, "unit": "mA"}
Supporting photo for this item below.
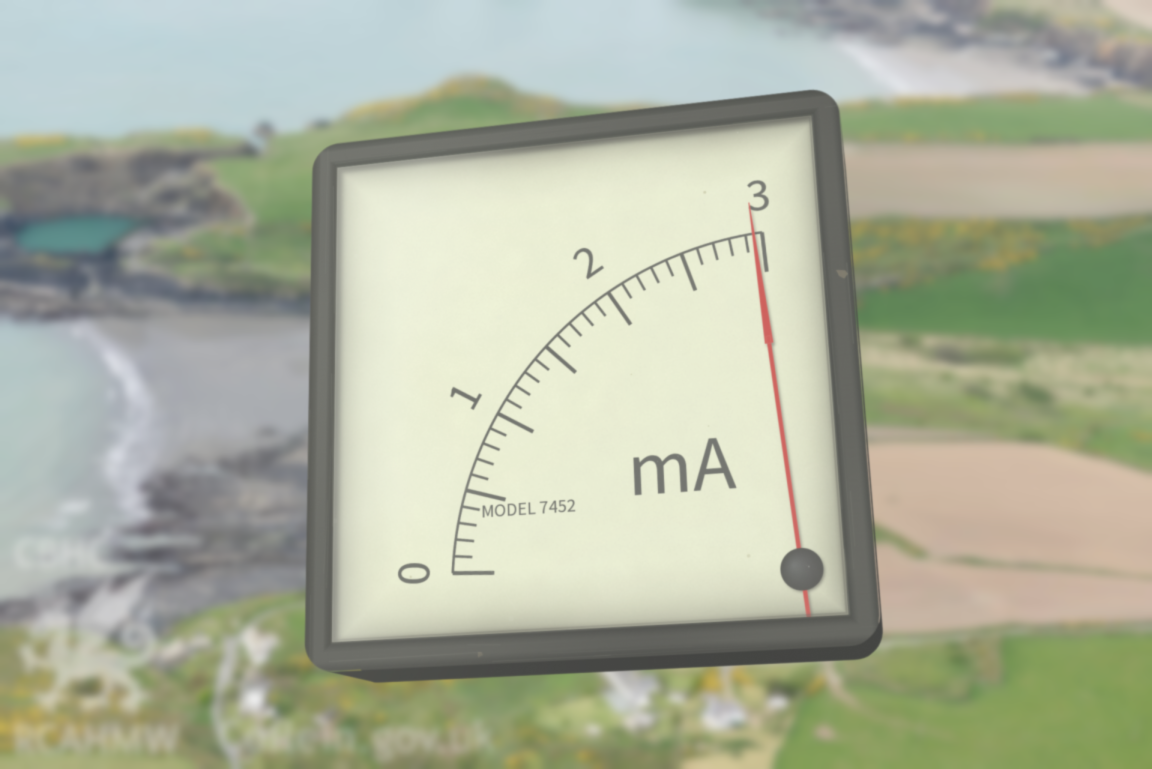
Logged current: {"value": 2.95, "unit": "mA"}
